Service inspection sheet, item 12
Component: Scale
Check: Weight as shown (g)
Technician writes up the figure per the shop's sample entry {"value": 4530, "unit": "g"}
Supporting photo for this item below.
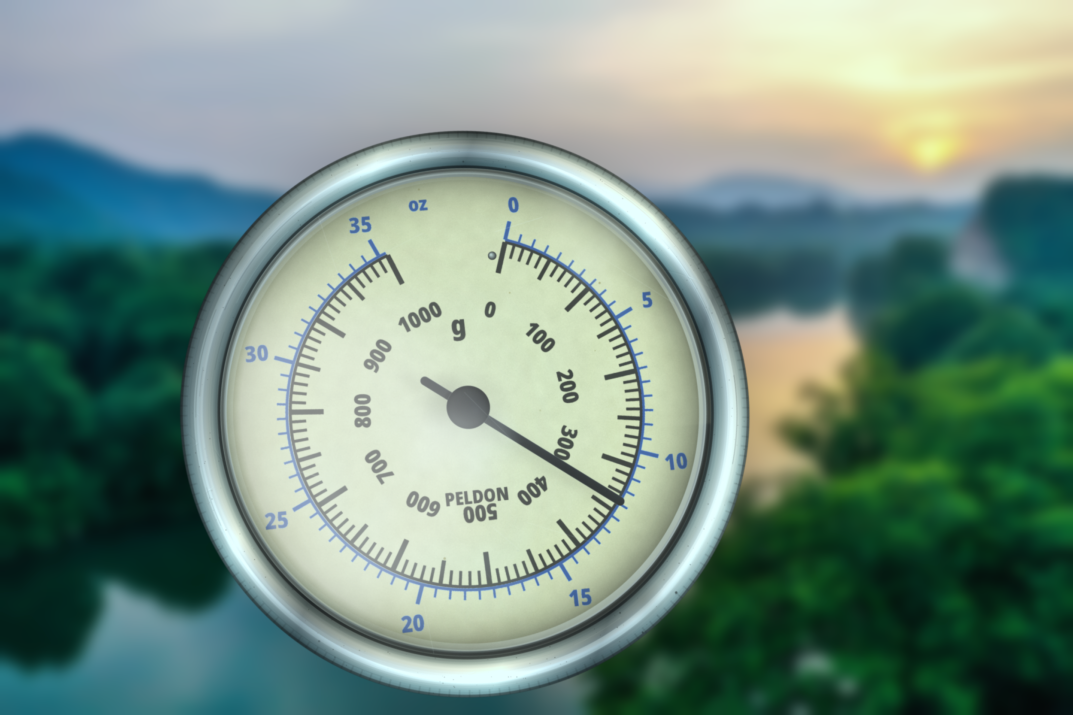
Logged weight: {"value": 340, "unit": "g"}
